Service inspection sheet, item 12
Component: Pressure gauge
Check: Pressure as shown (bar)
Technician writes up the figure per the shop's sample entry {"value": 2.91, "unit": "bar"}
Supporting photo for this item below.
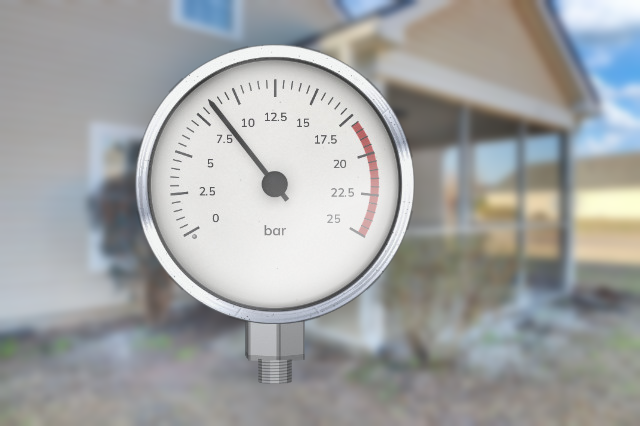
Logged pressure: {"value": 8.5, "unit": "bar"}
